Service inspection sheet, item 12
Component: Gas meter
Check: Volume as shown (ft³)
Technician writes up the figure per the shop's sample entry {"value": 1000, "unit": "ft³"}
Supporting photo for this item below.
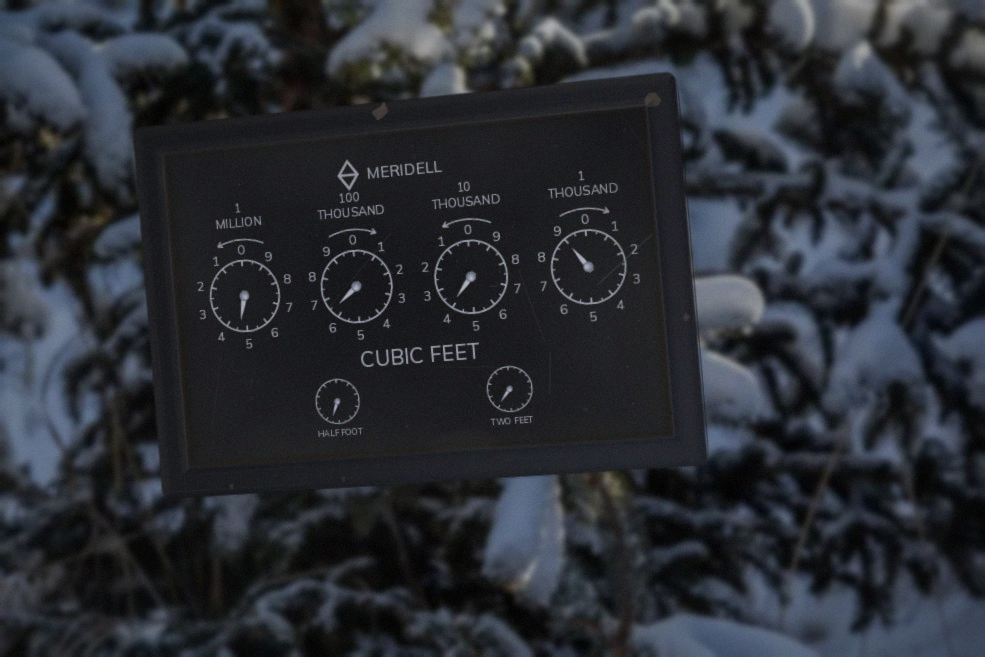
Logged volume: {"value": 463900, "unit": "ft³"}
